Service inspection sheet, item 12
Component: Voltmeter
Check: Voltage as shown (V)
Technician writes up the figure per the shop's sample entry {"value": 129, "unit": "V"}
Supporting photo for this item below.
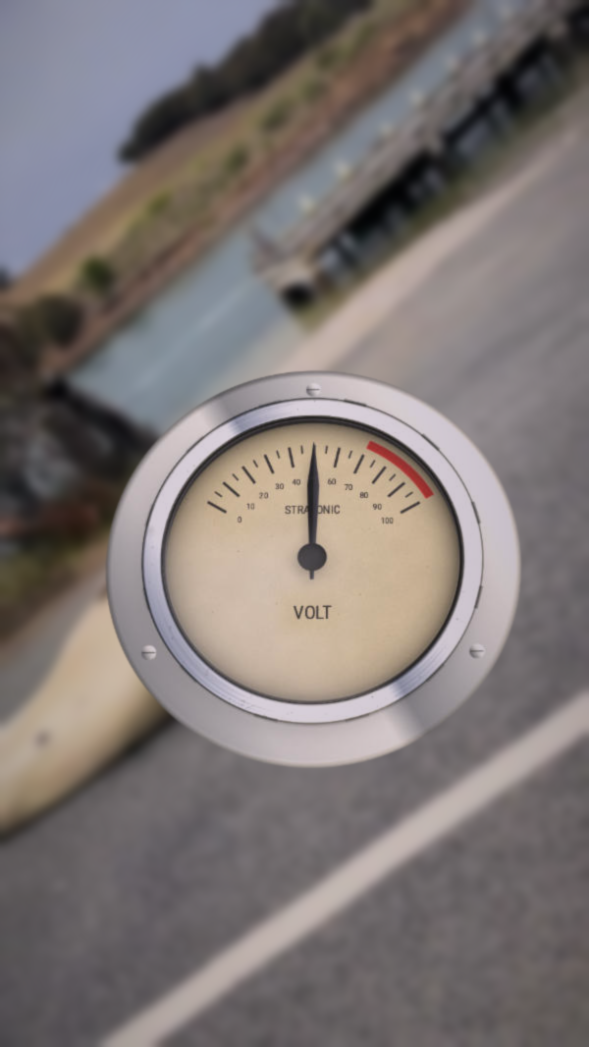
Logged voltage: {"value": 50, "unit": "V"}
